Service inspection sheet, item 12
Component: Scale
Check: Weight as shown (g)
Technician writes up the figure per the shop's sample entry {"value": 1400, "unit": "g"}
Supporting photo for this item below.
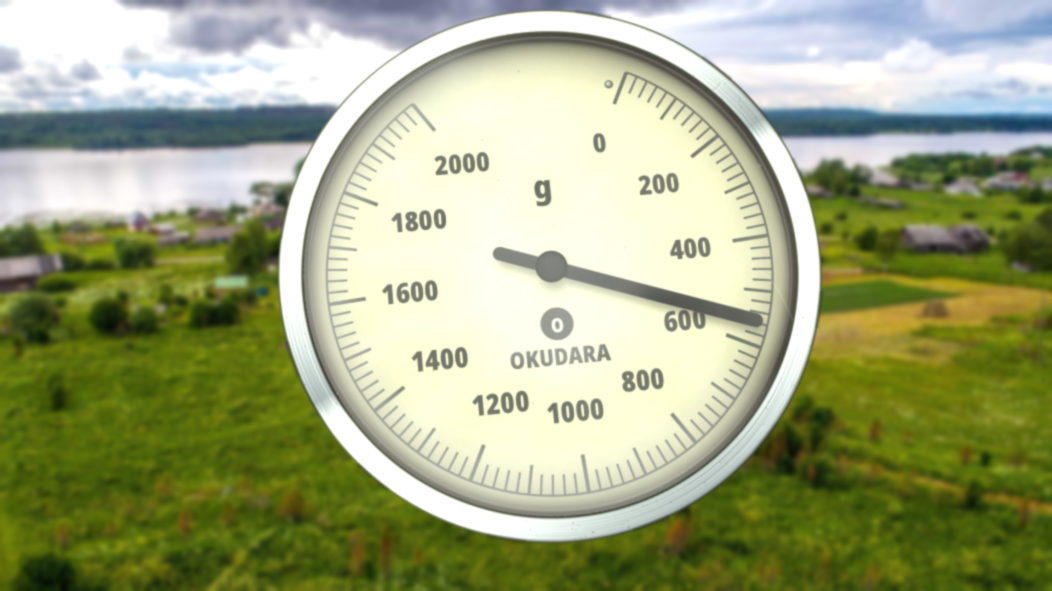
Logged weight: {"value": 560, "unit": "g"}
